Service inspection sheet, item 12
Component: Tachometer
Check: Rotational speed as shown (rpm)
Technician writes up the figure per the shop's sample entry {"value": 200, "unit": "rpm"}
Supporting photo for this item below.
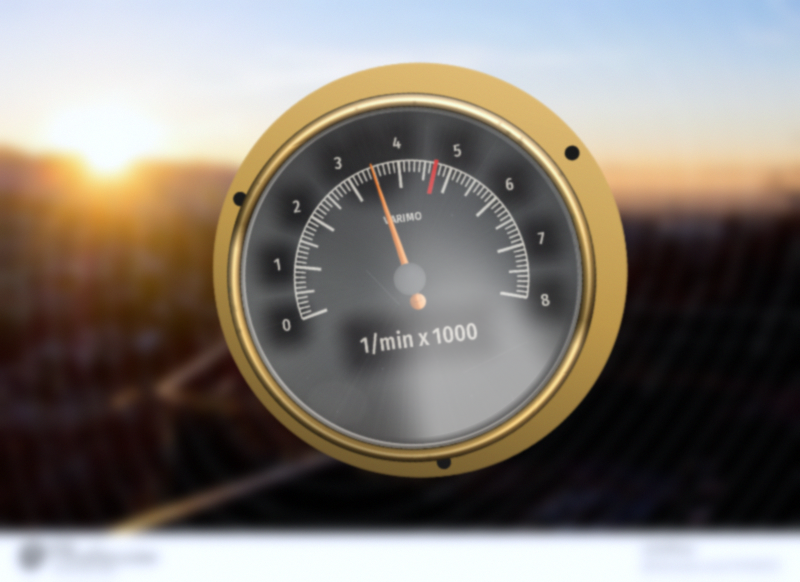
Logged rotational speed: {"value": 3500, "unit": "rpm"}
